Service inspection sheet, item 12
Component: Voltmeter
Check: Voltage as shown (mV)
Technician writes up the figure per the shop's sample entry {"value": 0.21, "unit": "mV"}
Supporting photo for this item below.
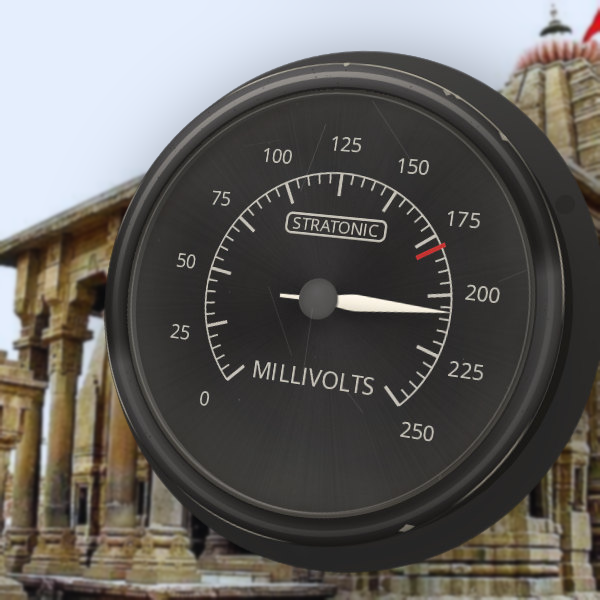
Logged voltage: {"value": 207.5, "unit": "mV"}
